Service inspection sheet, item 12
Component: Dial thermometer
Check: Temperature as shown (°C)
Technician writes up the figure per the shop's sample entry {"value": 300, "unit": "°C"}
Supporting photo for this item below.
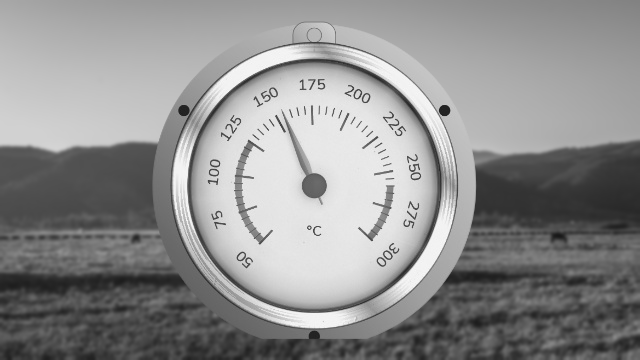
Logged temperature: {"value": 155, "unit": "°C"}
